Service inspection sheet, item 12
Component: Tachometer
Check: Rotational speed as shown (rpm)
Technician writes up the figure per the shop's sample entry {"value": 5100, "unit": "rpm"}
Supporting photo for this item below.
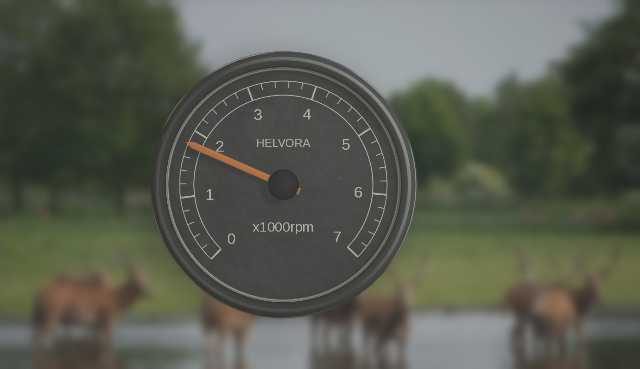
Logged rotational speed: {"value": 1800, "unit": "rpm"}
